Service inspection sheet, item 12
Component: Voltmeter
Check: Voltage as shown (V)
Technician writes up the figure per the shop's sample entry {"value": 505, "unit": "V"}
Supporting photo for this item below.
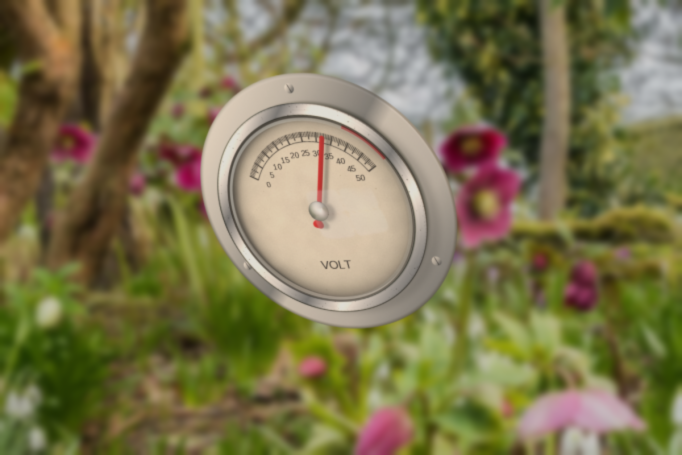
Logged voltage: {"value": 32.5, "unit": "V"}
